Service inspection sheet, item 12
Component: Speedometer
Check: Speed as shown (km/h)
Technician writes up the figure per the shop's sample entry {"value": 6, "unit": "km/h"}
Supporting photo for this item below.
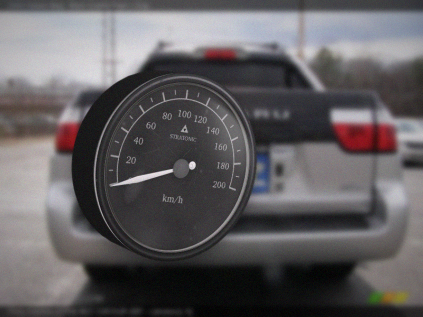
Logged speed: {"value": 0, "unit": "km/h"}
